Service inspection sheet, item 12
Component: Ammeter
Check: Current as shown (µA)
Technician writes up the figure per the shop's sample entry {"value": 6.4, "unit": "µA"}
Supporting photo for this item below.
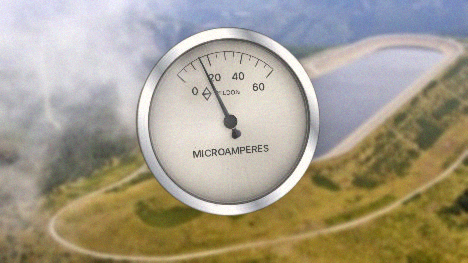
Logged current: {"value": 15, "unit": "µA"}
